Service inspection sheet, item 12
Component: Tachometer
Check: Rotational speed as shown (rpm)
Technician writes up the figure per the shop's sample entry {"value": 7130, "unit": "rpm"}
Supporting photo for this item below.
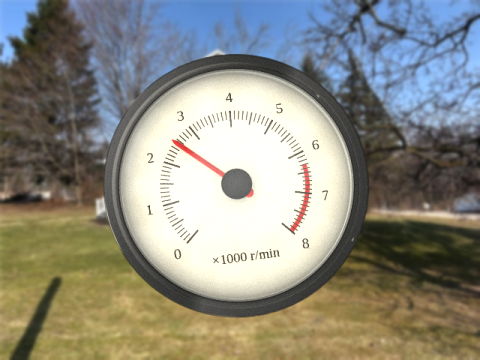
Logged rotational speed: {"value": 2500, "unit": "rpm"}
